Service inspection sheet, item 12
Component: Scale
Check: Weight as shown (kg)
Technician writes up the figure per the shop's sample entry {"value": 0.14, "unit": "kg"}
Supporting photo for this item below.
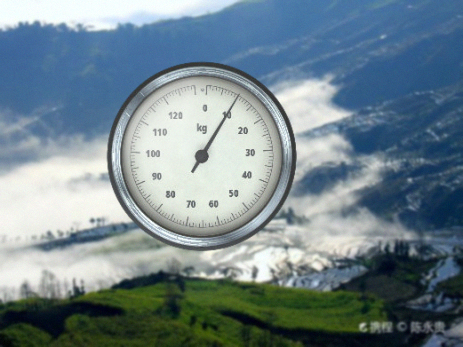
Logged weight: {"value": 10, "unit": "kg"}
